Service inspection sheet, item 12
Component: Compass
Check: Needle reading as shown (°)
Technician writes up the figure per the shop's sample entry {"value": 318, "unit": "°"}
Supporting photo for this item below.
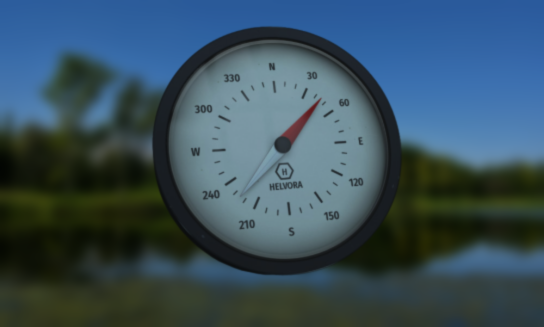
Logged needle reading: {"value": 45, "unit": "°"}
